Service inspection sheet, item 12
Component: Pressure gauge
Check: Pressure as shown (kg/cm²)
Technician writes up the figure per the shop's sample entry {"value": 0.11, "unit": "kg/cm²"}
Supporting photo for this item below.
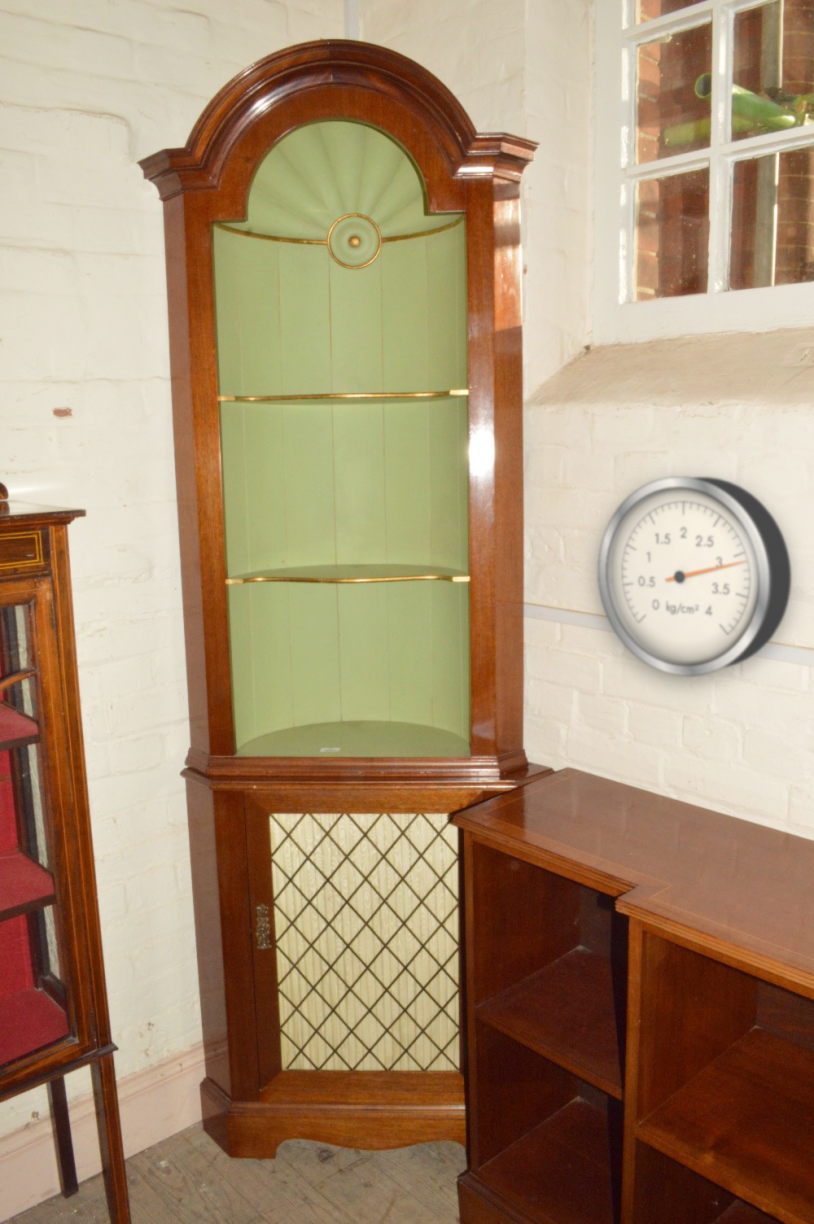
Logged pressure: {"value": 3.1, "unit": "kg/cm²"}
